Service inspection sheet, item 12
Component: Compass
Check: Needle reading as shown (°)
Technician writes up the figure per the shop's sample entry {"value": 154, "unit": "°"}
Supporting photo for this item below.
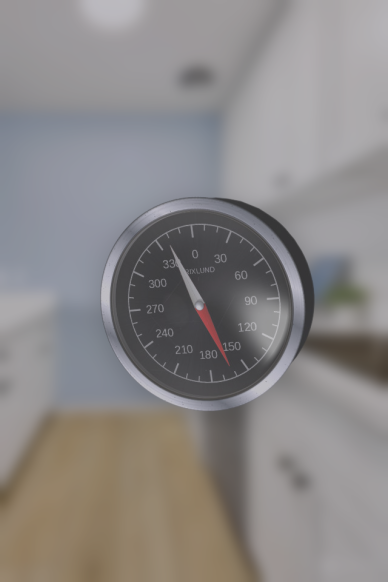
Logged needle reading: {"value": 160, "unit": "°"}
